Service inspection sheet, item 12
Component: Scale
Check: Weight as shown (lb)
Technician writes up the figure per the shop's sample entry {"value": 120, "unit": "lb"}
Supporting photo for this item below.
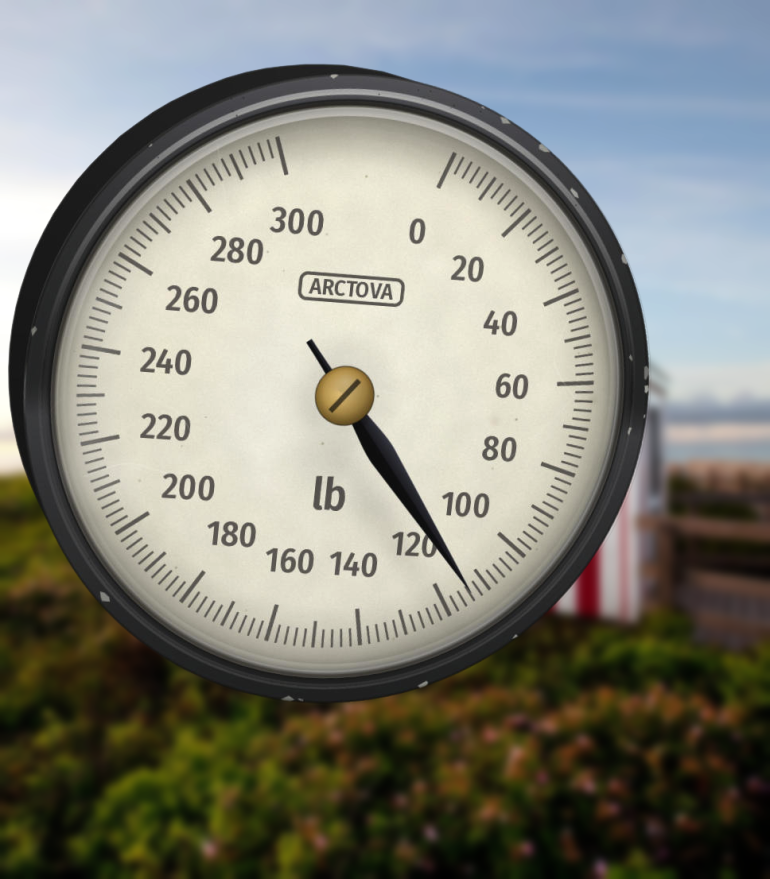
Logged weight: {"value": 114, "unit": "lb"}
